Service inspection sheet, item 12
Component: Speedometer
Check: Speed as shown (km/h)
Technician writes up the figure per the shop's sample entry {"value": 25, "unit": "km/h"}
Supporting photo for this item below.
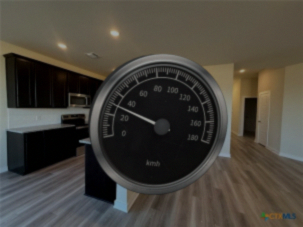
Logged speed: {"value": 30, "unit": "km/h"}
